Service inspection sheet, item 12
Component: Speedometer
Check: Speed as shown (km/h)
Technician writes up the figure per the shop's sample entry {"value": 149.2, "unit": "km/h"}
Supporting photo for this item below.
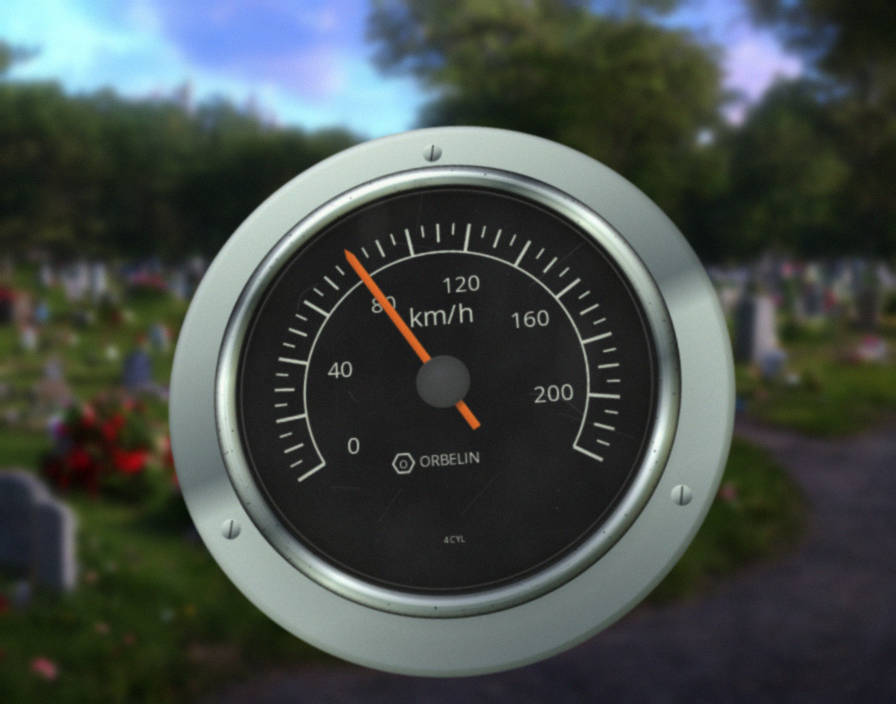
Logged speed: {"value": 80, "unit": "km/h"}
